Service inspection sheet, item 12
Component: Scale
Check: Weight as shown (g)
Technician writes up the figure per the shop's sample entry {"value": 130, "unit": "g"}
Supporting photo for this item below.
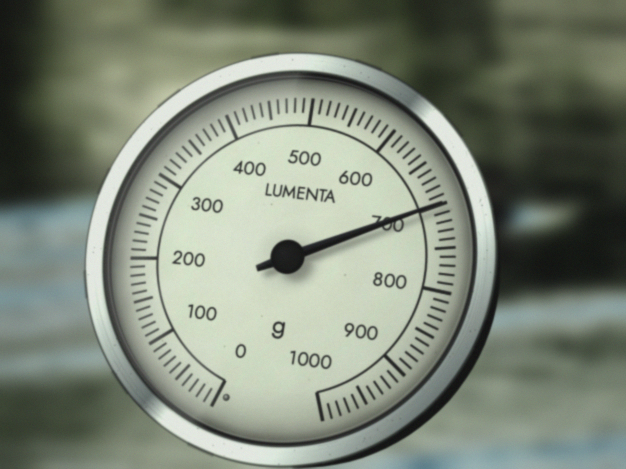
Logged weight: {"value": 700, "unit": "g"}
